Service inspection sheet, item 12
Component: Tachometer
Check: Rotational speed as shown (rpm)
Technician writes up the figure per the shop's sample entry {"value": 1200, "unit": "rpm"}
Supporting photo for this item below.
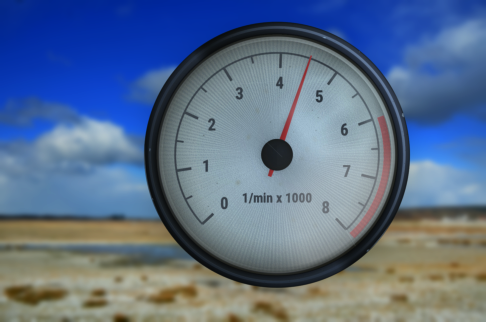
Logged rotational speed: {"value": 4500, "unit": "rpm"}
